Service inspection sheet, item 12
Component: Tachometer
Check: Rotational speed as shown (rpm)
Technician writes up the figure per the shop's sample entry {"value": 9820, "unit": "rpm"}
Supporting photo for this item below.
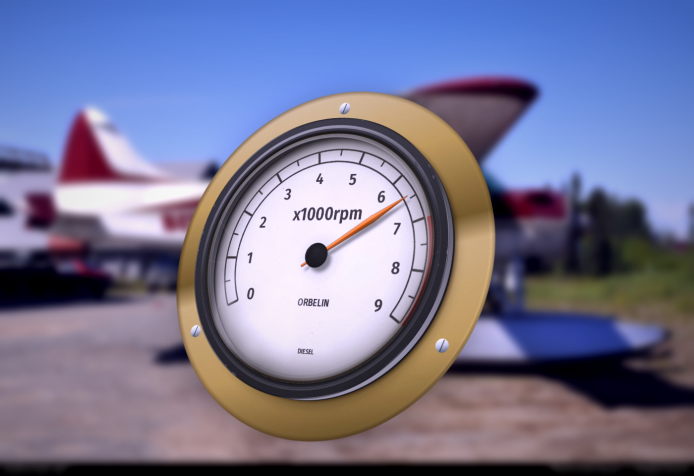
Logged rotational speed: {"value": 6500, "unit": "rpm"}
